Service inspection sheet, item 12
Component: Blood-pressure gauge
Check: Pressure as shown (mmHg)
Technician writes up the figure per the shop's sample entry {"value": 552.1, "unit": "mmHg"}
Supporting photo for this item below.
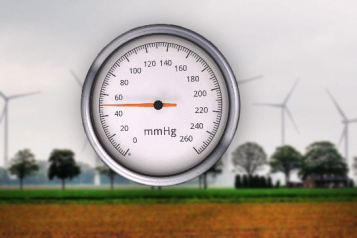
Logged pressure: {"value": 50, "unit": "mmHg"}
